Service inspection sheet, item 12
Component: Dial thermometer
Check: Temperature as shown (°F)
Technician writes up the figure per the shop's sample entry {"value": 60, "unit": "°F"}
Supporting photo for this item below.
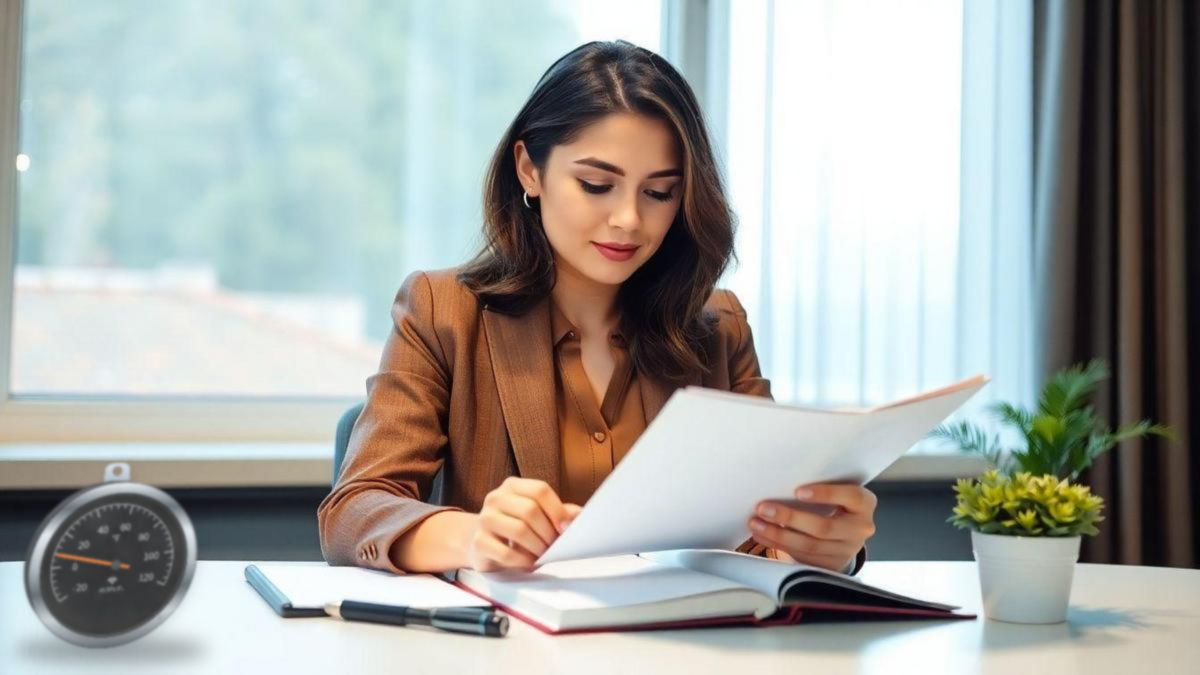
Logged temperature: {"value": 8, "unit": "°F"}
